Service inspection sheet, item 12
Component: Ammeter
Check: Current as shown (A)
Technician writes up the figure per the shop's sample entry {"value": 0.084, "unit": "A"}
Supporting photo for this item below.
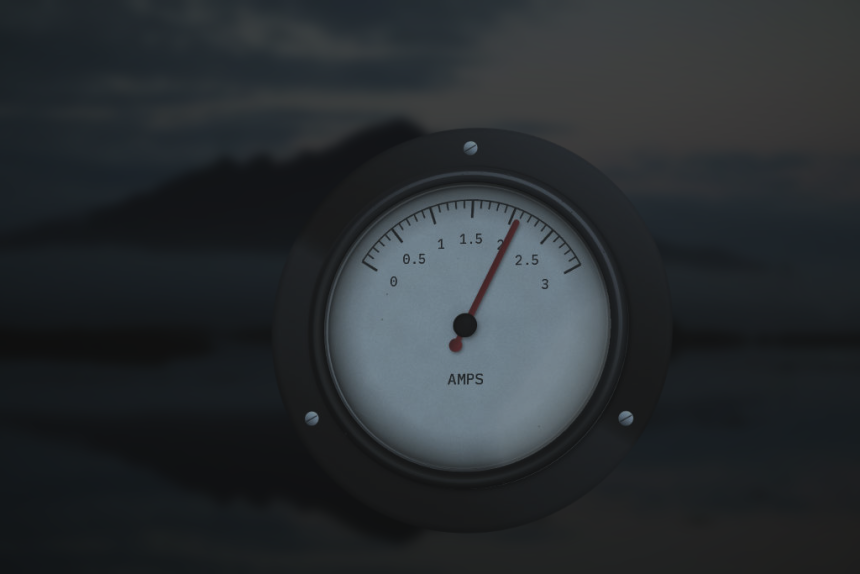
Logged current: {"value": 2.1, "unit": "A"}
